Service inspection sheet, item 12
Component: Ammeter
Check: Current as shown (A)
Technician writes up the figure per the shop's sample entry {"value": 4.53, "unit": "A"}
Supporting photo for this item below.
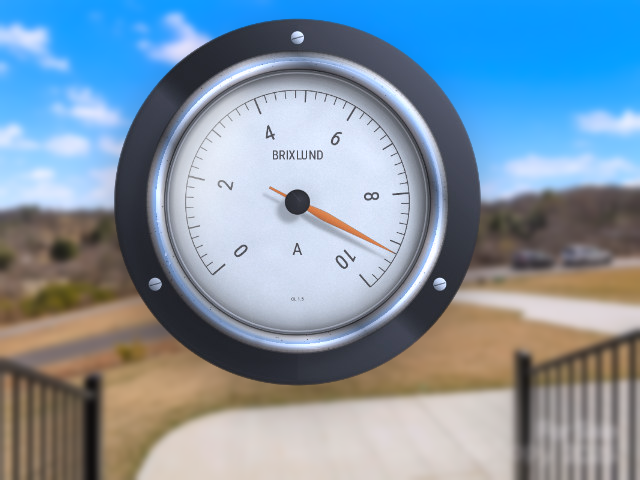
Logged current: {"value": 9.2, "unit": "A"}
